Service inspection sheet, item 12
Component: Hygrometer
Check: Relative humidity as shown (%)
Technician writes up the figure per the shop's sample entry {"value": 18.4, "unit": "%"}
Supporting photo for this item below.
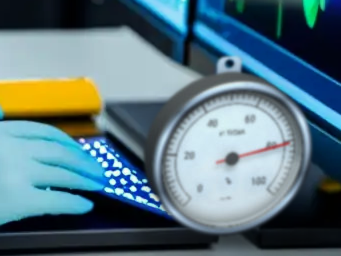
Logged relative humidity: {"value": 80, "unit": "%"}
